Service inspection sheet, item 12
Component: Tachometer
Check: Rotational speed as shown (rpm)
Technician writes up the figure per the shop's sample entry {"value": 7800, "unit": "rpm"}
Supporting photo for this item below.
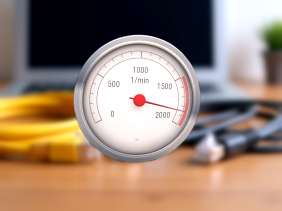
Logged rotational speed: {"value": 1850, "unit": "rpm"}
